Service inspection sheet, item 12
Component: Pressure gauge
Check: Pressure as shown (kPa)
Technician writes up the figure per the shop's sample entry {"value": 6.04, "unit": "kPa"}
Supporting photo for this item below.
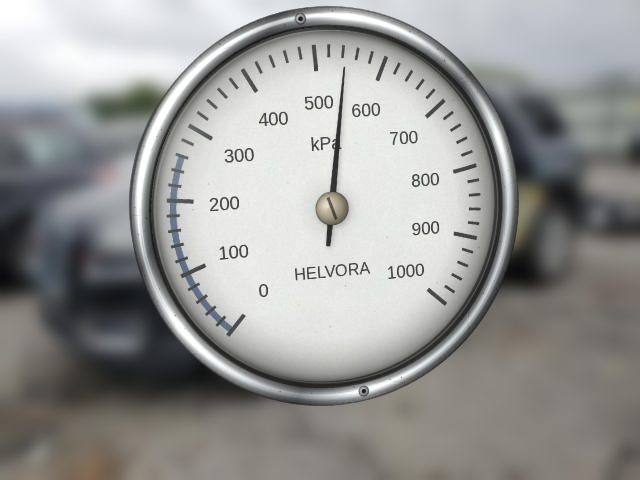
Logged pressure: {"value": 540, "unit": "kPa"}
